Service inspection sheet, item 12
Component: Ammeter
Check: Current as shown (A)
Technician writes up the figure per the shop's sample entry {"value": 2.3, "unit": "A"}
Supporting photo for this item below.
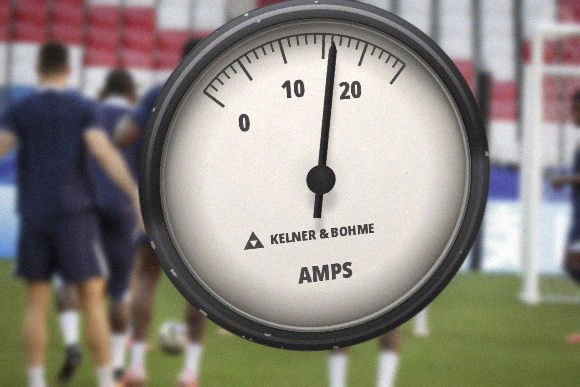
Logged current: {"value": 16, "unit": "A"}
